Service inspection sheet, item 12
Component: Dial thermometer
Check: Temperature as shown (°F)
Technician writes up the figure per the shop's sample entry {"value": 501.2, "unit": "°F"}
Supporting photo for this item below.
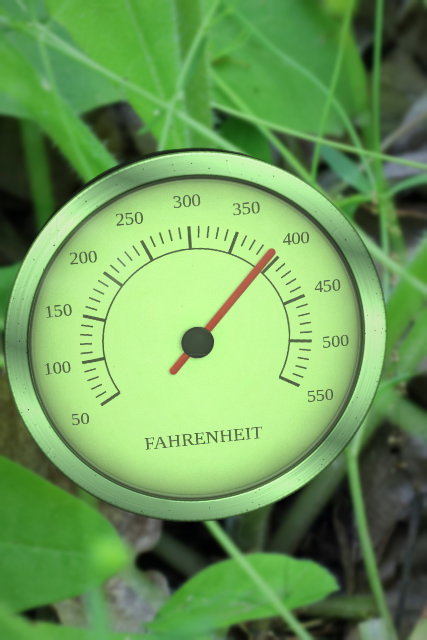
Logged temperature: {"value": 390, "unit": "°F"}
